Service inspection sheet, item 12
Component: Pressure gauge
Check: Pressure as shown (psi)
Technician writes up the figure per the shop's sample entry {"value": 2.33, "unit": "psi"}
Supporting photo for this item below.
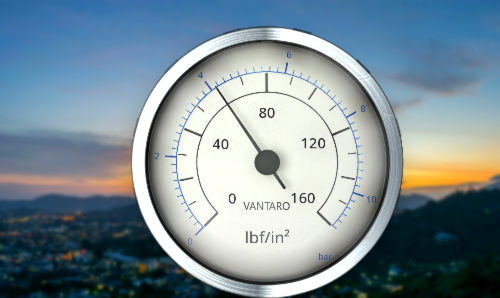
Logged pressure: {"value": 60, "unit": "psi"}
